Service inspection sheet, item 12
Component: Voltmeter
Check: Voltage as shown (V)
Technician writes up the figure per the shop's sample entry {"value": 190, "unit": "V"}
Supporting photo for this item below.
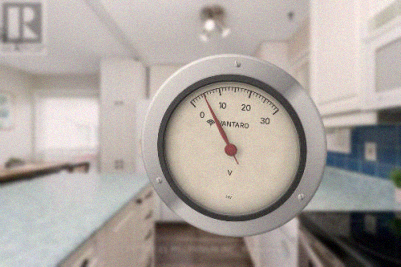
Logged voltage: {"value": 5, "unit": "V"}
